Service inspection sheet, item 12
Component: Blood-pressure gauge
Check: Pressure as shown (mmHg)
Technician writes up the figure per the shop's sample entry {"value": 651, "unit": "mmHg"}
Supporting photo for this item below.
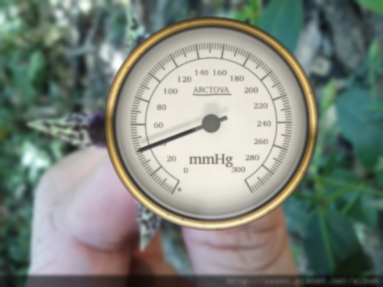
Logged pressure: {"value": 40, "unit": "mmHg"}
